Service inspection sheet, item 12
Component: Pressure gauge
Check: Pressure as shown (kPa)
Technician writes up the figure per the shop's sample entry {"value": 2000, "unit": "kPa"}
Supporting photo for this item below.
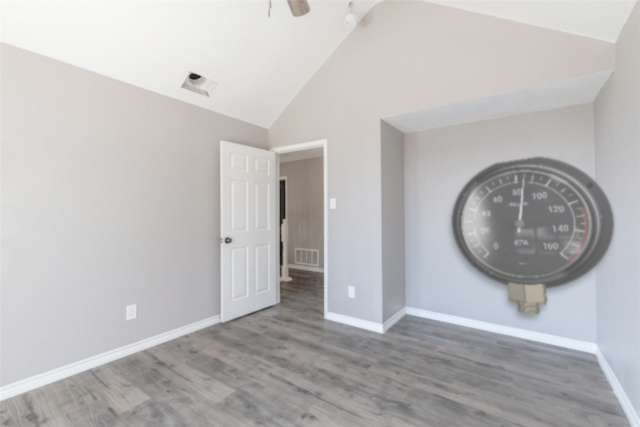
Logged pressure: {"value": 85, "unit": "kPa"}
